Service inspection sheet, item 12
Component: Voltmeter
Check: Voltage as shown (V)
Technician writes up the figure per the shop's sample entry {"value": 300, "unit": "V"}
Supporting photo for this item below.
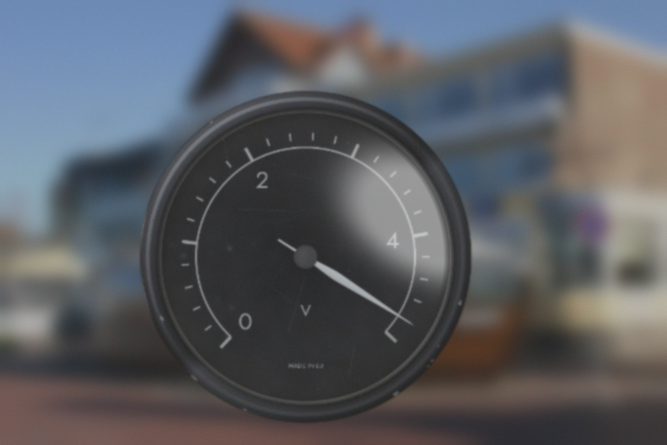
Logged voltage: {"value": 4.8, "unit": "V"}
